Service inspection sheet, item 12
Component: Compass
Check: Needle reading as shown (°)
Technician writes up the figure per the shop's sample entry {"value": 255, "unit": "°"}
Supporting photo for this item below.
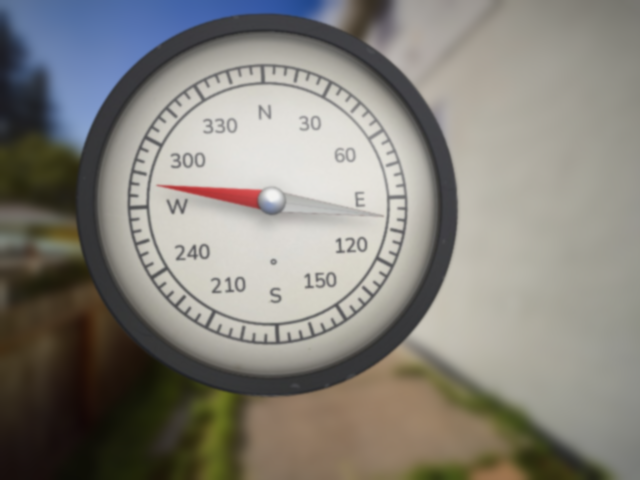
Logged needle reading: {"value": 280, "unit": "°"}
